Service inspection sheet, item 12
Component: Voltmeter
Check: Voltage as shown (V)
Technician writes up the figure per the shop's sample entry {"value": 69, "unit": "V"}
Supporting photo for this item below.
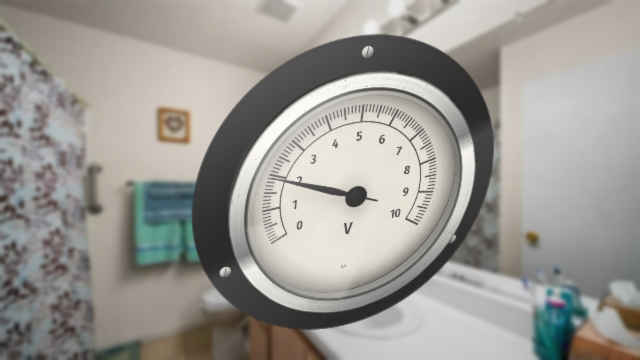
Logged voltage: {"value": 2, "unit": "V"}
